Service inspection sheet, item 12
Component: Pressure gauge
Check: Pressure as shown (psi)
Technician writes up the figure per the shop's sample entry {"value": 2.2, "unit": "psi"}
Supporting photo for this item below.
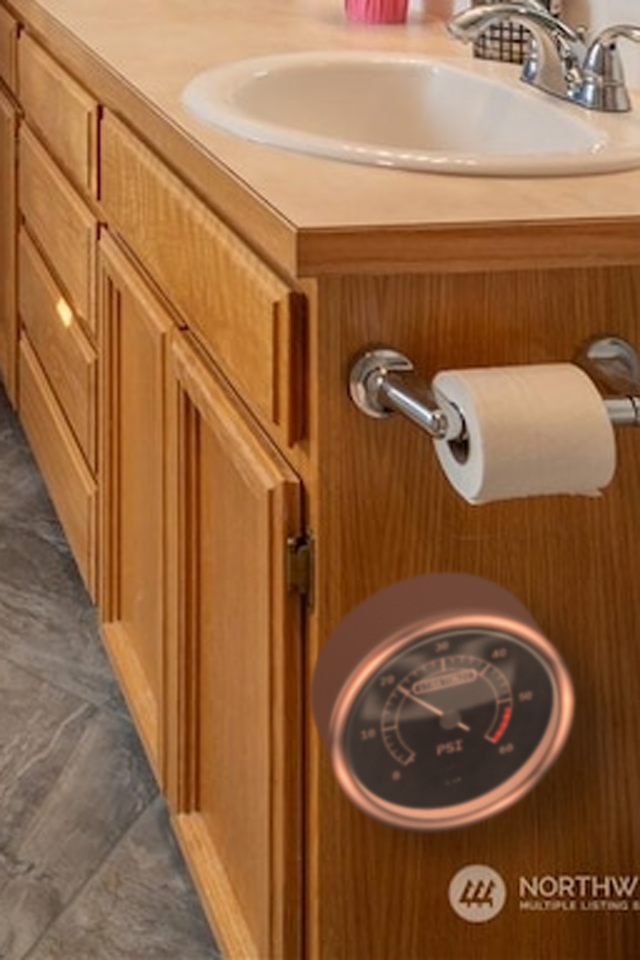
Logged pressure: {"value": 20, "unit": "psi"}
